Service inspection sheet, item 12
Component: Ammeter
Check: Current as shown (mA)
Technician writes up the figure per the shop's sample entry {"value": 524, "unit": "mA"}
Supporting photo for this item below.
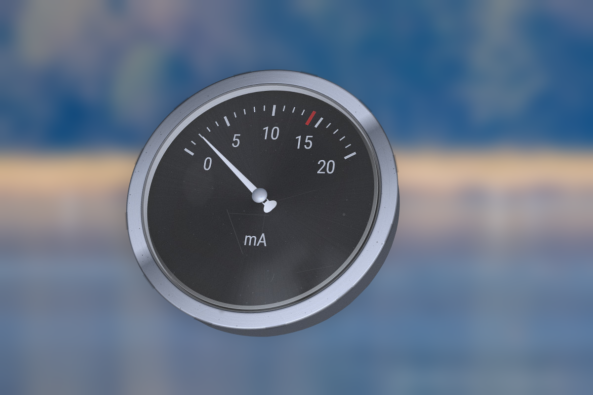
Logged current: {"value": 2, "unit": "mA"}
